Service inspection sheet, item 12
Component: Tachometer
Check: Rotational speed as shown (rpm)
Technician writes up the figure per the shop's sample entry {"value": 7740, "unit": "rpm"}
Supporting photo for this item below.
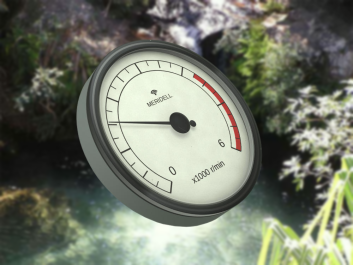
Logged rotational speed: {"value": 1500, "unit": "rpm"}
